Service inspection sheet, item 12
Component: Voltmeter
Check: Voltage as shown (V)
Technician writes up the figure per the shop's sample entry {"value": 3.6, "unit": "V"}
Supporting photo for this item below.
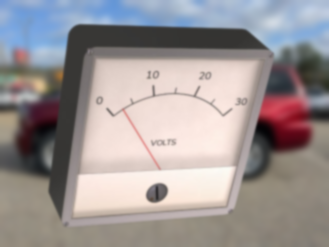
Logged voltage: {"value": 2.5, "unit": "V"}
